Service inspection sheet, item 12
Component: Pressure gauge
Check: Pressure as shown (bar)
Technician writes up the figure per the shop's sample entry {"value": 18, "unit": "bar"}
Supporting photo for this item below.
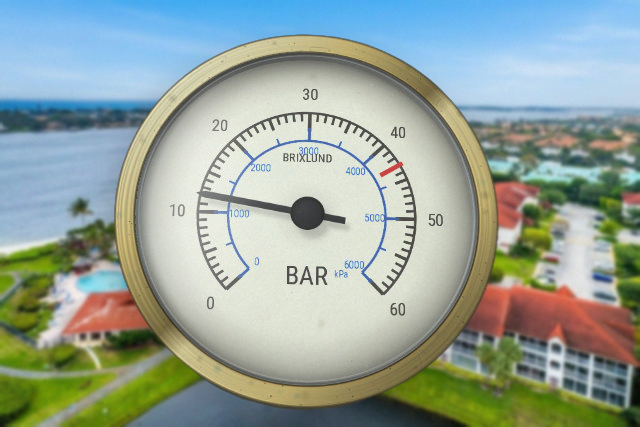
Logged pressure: {"value": 12, "unit": "bar"}
